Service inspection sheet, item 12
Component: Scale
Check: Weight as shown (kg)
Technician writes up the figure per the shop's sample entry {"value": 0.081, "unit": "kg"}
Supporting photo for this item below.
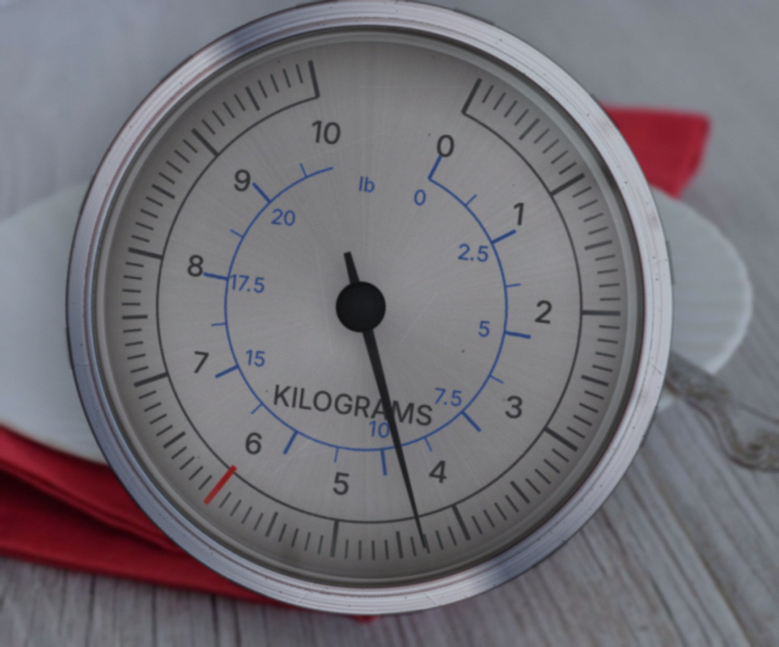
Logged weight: {"value": 4.3, "unit": "kg"}
